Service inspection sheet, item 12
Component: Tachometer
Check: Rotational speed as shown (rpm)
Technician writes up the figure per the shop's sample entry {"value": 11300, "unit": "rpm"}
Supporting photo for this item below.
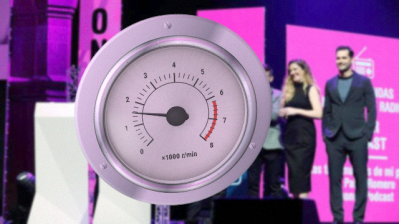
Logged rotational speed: {"value": 1600, "unit": "rpm"}
